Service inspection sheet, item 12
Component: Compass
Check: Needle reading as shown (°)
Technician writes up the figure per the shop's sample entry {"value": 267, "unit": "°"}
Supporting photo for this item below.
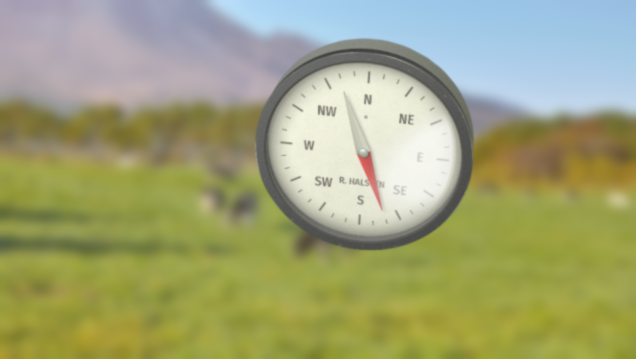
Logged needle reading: {"value": 160, "unit": "°"}
